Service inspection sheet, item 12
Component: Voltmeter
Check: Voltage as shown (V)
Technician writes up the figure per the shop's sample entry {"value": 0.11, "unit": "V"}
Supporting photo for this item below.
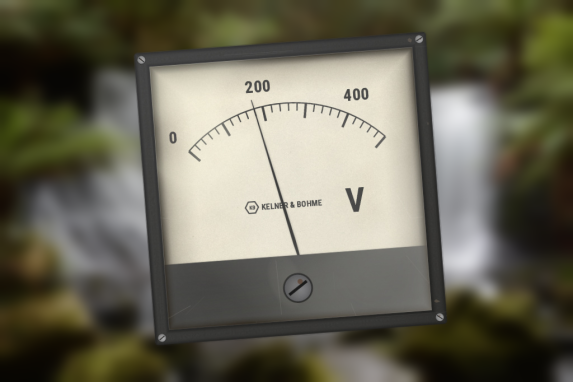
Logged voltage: {"value": 180, "unit": "V"}
